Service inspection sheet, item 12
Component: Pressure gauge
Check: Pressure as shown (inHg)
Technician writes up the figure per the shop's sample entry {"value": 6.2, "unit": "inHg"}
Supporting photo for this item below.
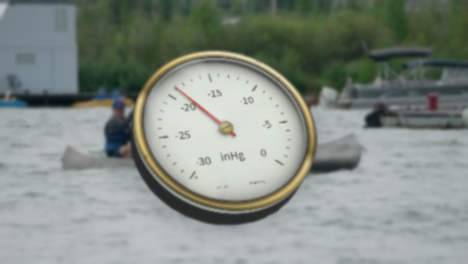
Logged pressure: {"value": -19, "unit": "inHg"}
